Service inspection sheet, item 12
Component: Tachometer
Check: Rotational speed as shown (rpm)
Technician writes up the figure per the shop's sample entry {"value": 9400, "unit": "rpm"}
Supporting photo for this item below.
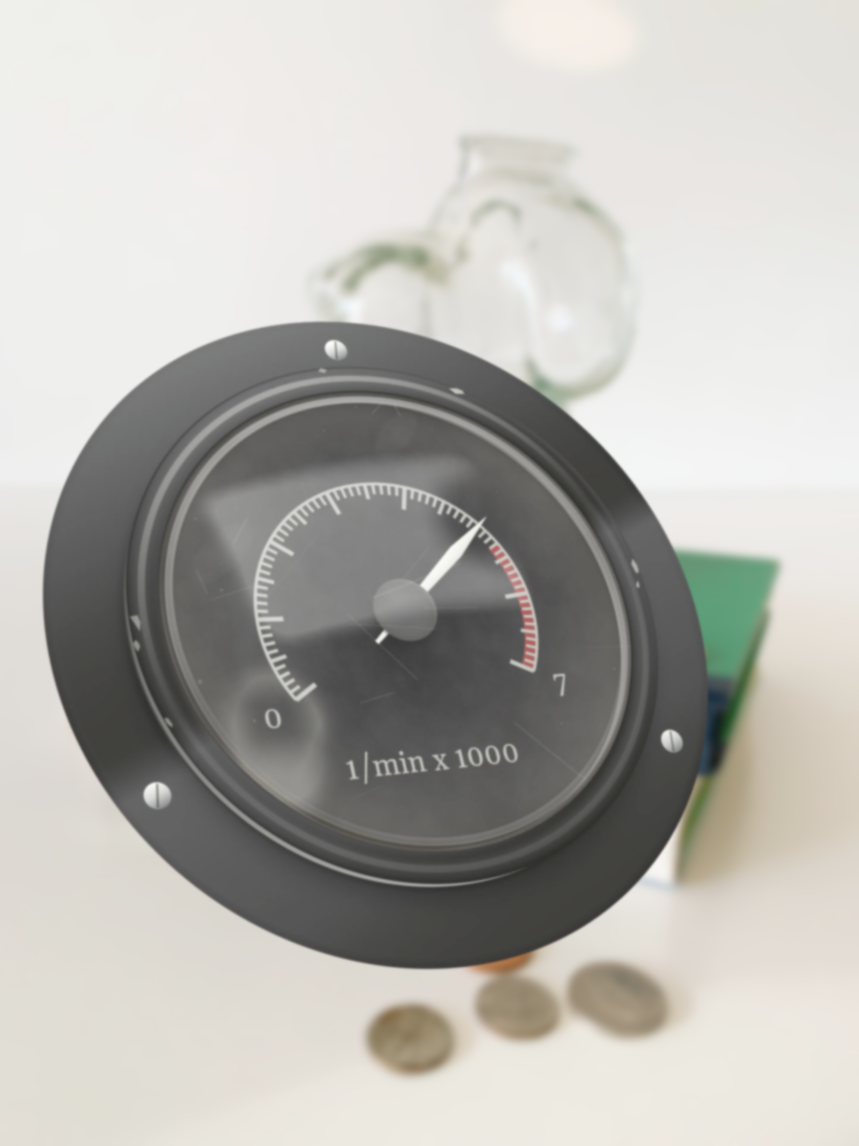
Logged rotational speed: {"value": 5000, "unit": "rpm"}
